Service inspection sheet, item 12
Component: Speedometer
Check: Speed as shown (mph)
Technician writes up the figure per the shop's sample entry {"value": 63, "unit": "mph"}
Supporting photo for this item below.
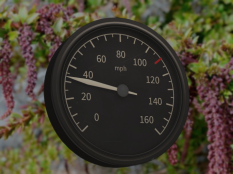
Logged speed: {"value": 32.5, "unit": "mph"}
